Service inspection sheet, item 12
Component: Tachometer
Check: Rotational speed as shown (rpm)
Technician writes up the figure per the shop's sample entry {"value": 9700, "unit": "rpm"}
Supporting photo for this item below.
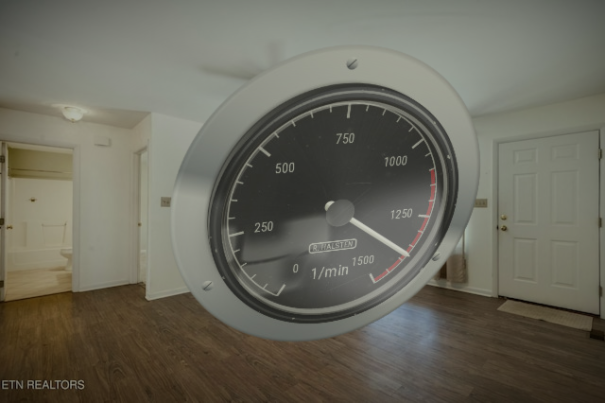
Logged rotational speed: {"value": 1375, "unit": "rpm"}
